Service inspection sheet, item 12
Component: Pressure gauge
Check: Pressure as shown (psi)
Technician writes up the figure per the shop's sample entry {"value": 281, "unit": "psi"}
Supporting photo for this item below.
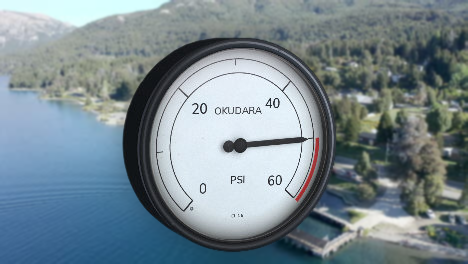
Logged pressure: {"value": 50, "unit": "psi"}
